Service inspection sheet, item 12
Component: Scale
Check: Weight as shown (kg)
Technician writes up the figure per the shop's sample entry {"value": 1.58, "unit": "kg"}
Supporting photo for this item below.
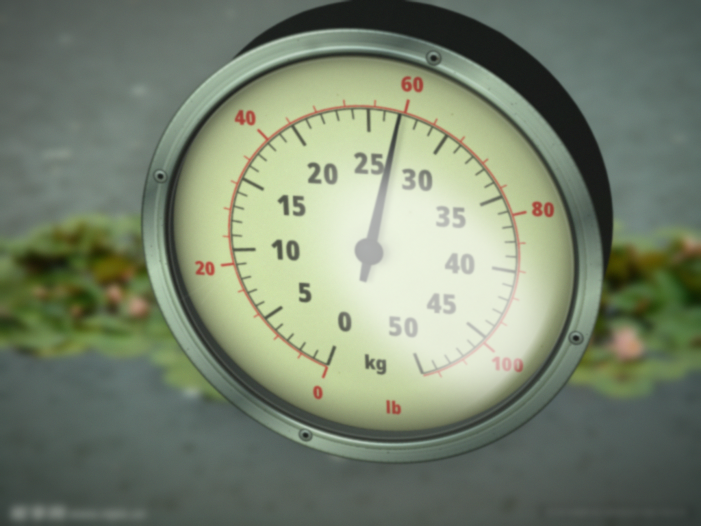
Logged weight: {"value": 27, "unit": "kg"}
